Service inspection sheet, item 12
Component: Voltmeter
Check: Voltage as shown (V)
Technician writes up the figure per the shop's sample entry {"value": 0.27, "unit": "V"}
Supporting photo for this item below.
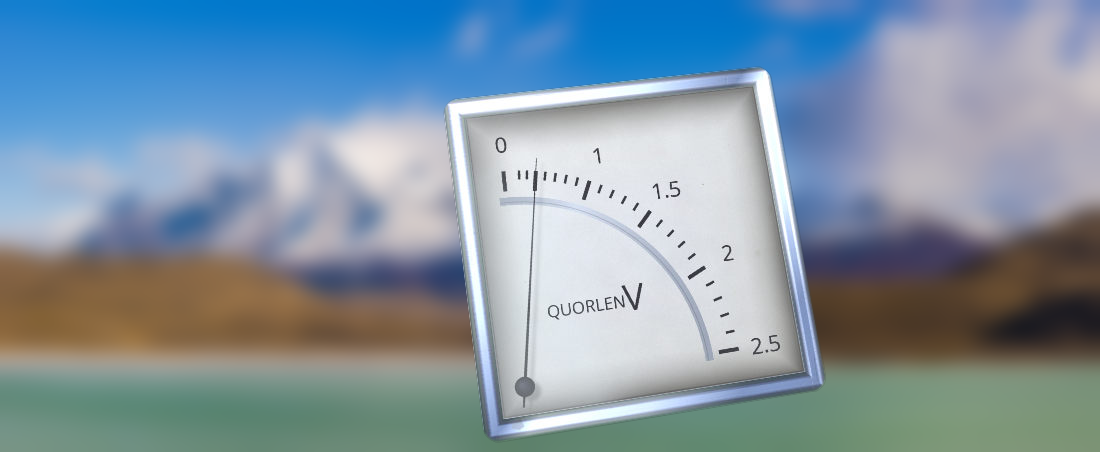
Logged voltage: {"value": 0.5, "unit": "V"}
